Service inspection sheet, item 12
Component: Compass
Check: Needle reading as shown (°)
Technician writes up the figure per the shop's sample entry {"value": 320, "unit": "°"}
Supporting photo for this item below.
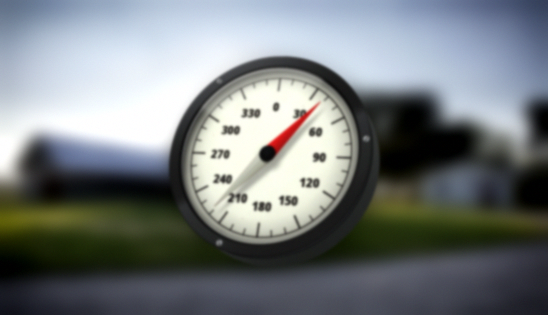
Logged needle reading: {"value": 40, "unit": "°"}
